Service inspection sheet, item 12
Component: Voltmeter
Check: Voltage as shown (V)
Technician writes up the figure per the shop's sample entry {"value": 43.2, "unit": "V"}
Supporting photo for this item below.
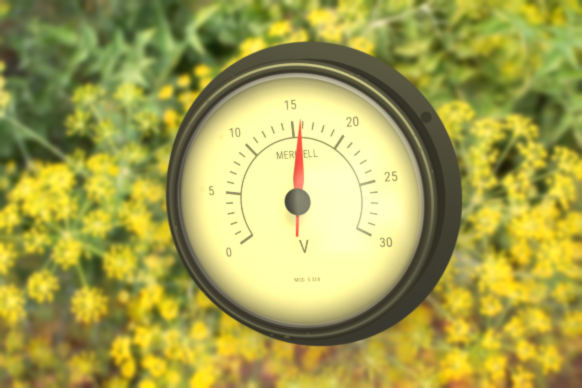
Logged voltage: {"value": 16, "unit": "V"}
